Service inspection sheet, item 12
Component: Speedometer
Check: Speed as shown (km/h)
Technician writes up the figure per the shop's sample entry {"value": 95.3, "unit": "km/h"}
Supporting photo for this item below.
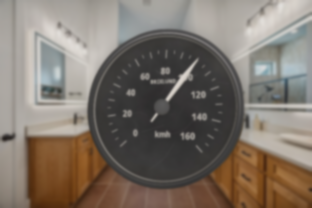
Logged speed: {"value": 100, "unit": "km/h"}
